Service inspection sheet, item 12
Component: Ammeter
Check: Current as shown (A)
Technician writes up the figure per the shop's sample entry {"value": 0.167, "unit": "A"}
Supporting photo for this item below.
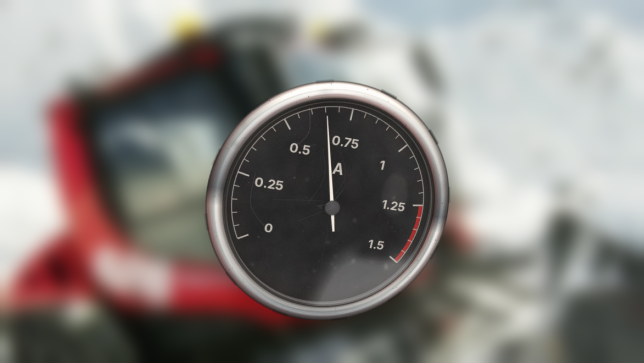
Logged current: {"value": 0.65, "unit": "A"}
